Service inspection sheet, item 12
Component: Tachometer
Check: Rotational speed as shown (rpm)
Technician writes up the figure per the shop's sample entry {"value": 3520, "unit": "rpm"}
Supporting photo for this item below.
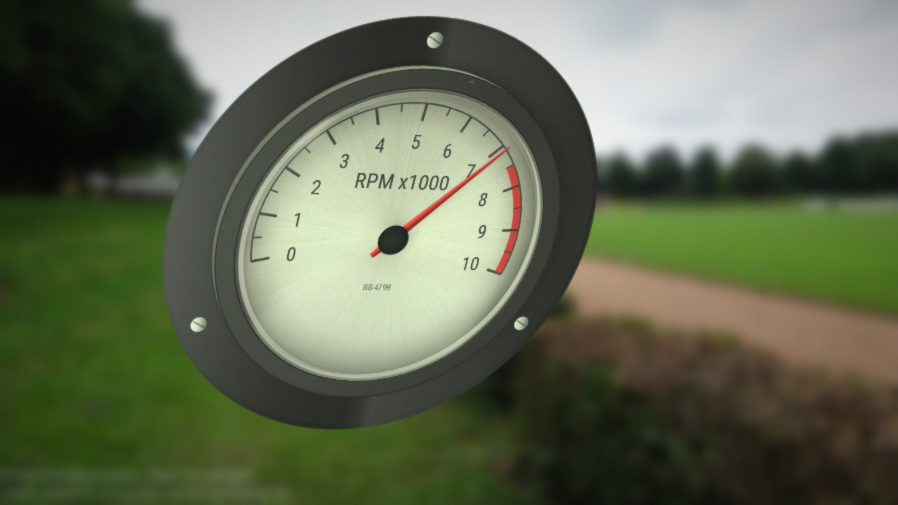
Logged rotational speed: {"value": 7000, "unit": "rpm"}
